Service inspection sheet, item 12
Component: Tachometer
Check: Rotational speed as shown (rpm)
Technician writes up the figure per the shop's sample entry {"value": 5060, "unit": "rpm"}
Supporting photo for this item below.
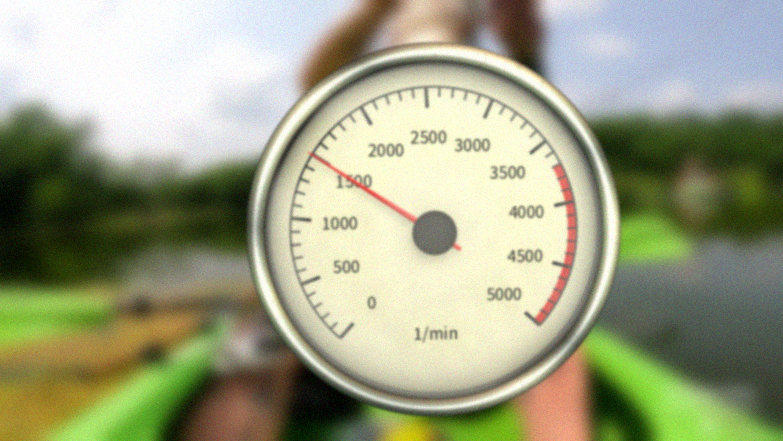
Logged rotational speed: {"value": 1500, "unit": "rpm"}
